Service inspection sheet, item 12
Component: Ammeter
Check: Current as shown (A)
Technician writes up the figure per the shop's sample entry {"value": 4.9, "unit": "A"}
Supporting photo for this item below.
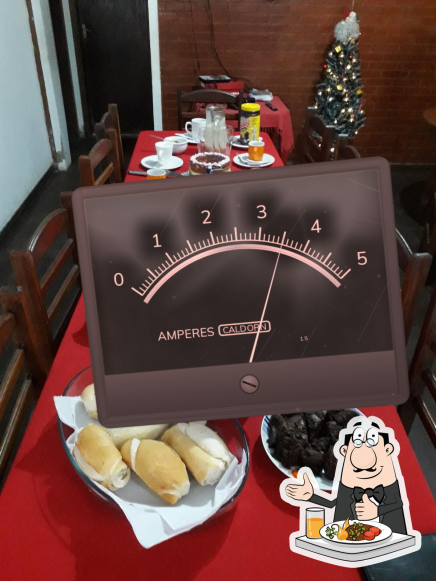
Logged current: {"value": 3.5, "unit": "A"}
